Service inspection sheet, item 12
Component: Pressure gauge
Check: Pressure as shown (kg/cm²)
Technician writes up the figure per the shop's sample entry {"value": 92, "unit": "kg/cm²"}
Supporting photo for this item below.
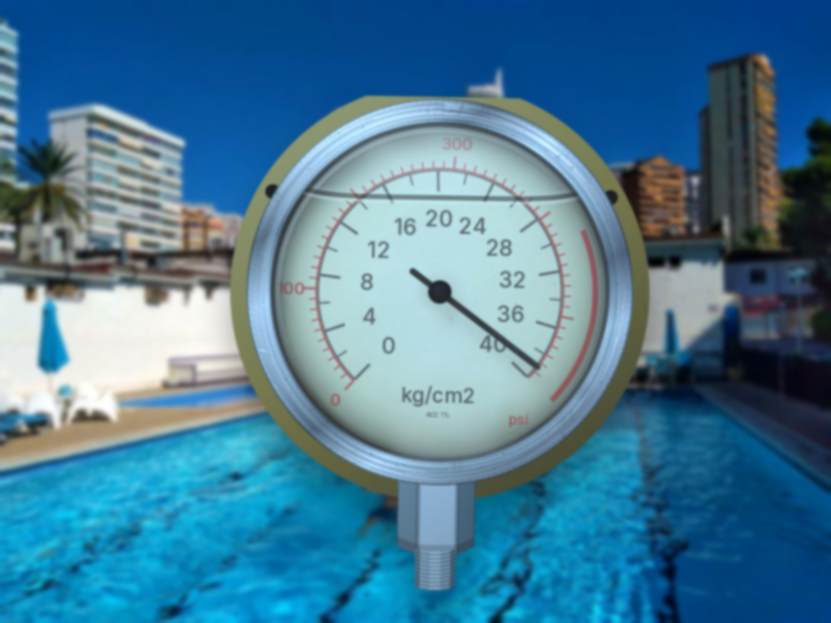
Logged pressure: {"value": 39, "unit": "kg/cm²"}
